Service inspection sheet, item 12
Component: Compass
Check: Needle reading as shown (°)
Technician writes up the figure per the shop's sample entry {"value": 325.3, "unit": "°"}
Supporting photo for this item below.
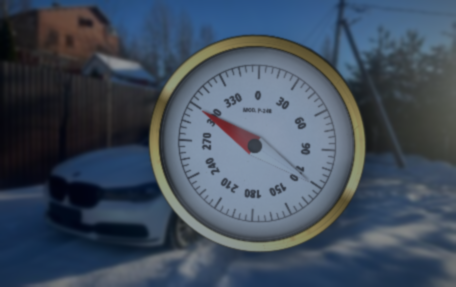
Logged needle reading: {"value": 300, "unit": "°"}
